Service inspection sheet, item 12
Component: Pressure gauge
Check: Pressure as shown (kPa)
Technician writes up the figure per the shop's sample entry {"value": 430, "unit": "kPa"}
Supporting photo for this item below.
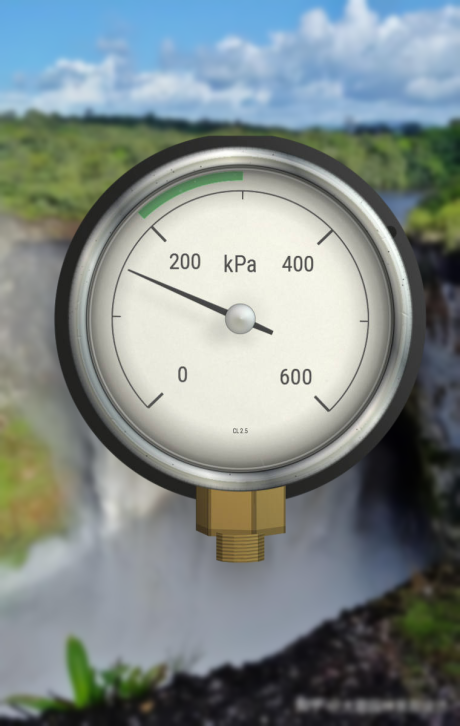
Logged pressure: {"value": 150, "unit": "kPa"}
